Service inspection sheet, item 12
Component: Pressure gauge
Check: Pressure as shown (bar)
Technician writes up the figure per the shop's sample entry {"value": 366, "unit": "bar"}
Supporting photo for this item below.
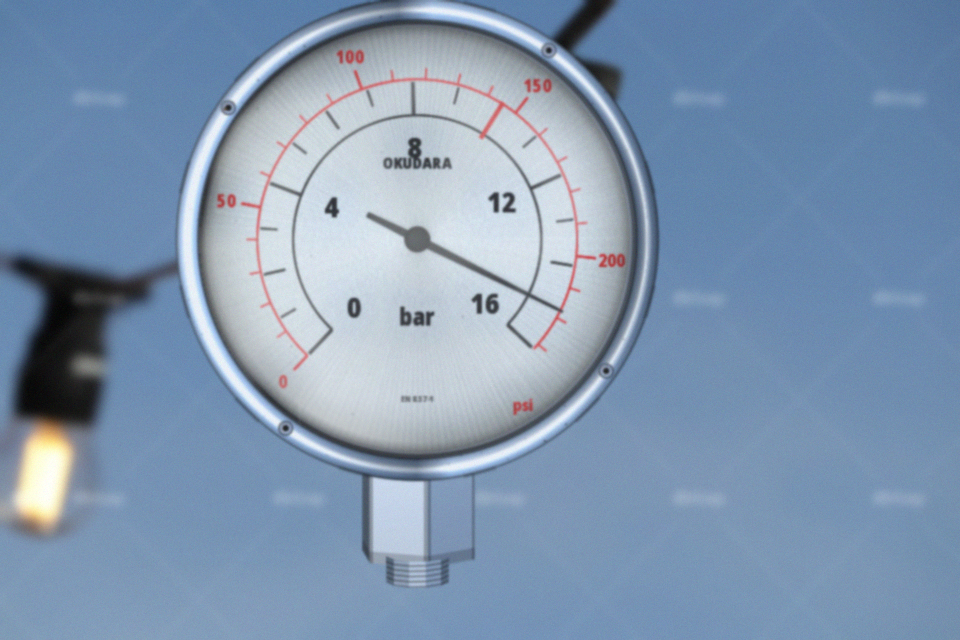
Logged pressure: {"value": 15, "unit": "bar"}
